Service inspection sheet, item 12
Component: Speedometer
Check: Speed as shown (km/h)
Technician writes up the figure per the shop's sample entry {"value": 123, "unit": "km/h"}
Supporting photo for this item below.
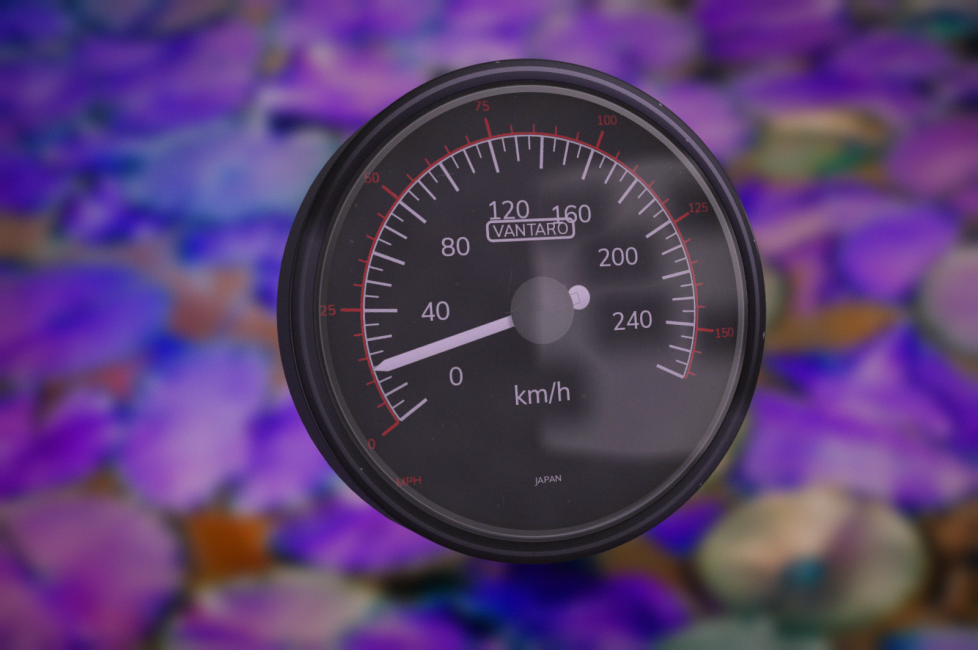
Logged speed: {"value": 20, "unit": "km/h"}
